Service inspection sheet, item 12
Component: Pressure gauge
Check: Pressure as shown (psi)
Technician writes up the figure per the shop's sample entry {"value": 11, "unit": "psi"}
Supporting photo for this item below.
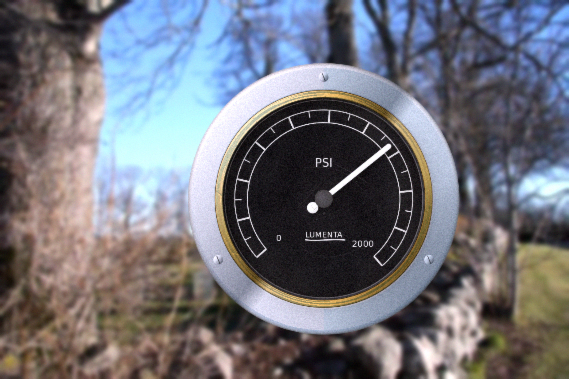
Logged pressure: {"value": 1350, "unit": "psi"}
